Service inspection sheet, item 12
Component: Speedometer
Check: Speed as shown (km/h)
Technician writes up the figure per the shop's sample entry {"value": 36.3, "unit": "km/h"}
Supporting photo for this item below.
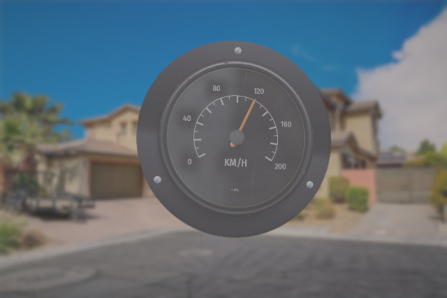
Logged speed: {"value": 120, "unit": "km/h"}
